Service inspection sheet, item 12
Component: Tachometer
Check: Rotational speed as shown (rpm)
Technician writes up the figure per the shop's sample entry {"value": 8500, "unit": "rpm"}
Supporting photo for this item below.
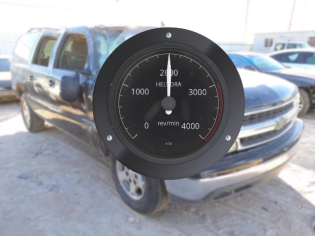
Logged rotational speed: {"value": 2000, "unit": "rpm"}
